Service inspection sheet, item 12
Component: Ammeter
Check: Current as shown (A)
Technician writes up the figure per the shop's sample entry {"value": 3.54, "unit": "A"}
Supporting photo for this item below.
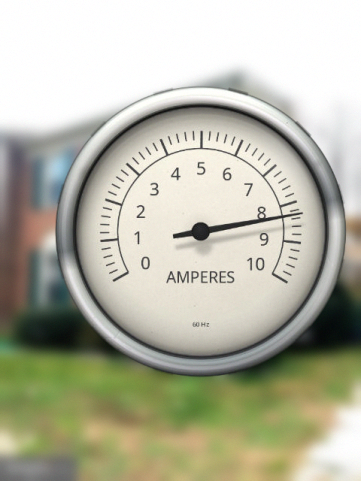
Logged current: {"value": 8.3, "unit": "A"}
